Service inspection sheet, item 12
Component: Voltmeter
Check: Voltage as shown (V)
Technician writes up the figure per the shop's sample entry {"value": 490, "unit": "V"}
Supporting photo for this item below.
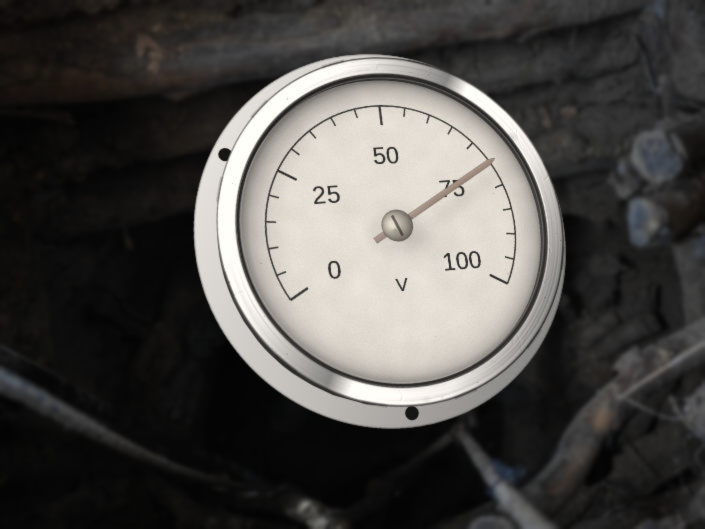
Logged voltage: {"value": 75, "unit": "V"}
